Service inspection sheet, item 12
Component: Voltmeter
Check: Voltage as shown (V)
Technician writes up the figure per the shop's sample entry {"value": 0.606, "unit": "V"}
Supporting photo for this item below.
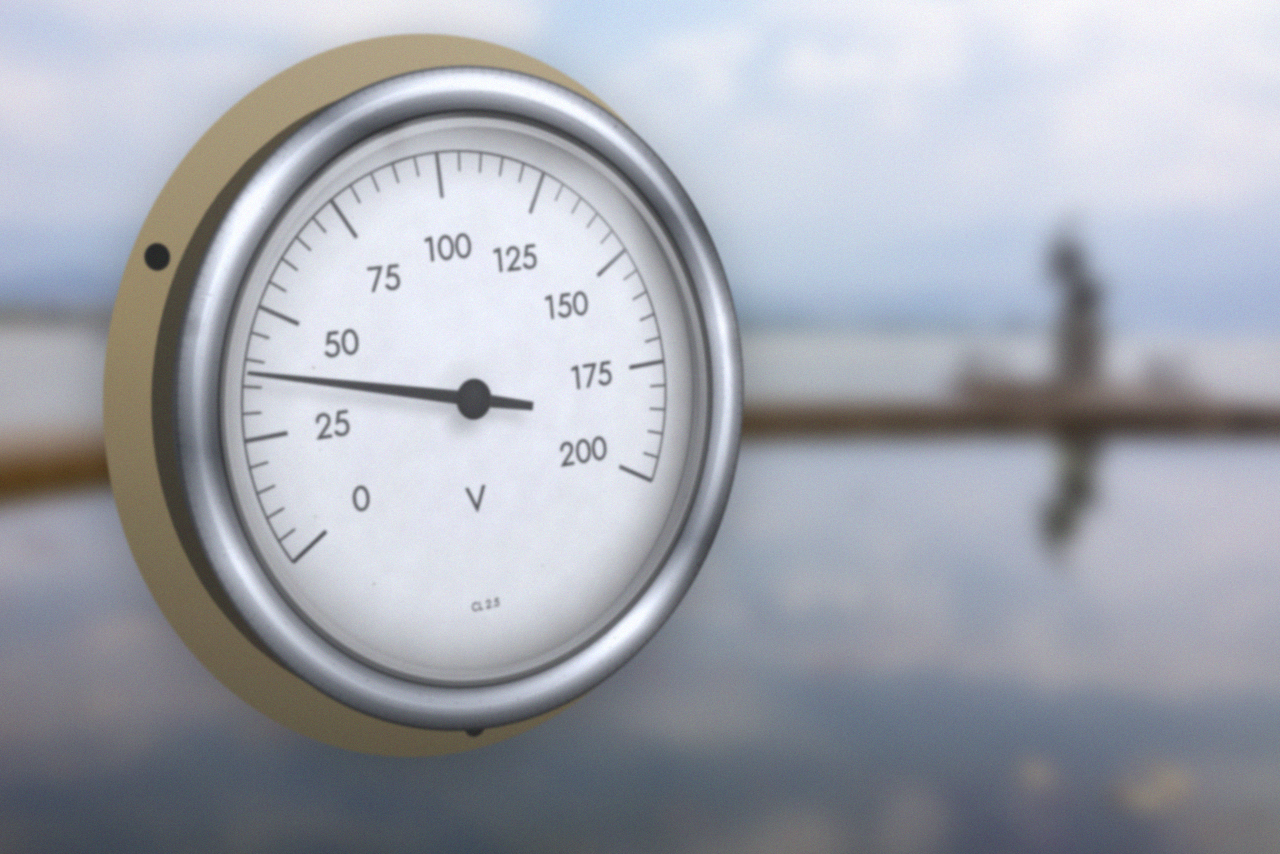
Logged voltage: {"value": 37.5, "unit": "V"}
